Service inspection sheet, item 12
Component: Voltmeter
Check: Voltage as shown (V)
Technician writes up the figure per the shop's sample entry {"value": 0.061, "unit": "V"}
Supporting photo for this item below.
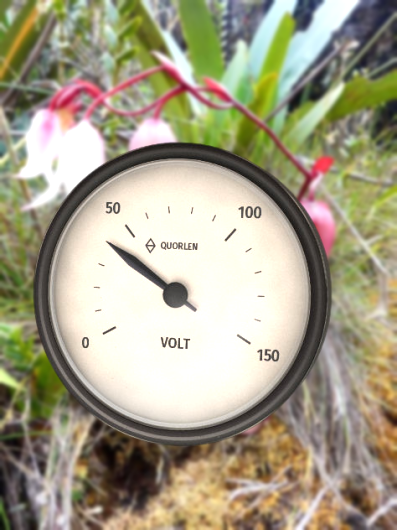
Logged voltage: {"value": 40, "unit": "V"}
